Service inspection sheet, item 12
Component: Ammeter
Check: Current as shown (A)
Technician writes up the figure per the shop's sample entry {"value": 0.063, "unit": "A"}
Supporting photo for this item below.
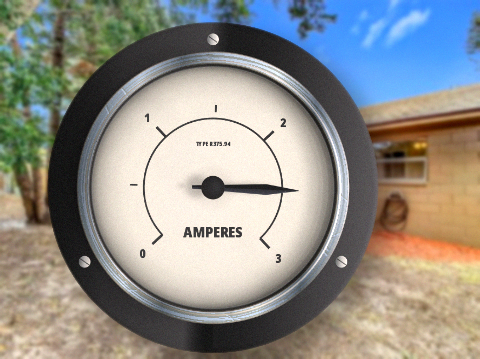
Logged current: {"value": 2.5, "unit": "A"}
